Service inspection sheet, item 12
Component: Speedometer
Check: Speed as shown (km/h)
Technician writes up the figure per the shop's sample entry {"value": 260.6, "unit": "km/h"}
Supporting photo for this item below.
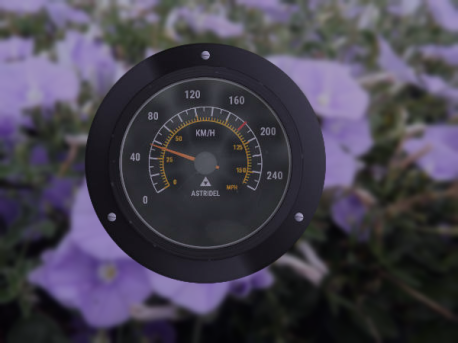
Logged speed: {"value": 55, "unit": "km/h"}
